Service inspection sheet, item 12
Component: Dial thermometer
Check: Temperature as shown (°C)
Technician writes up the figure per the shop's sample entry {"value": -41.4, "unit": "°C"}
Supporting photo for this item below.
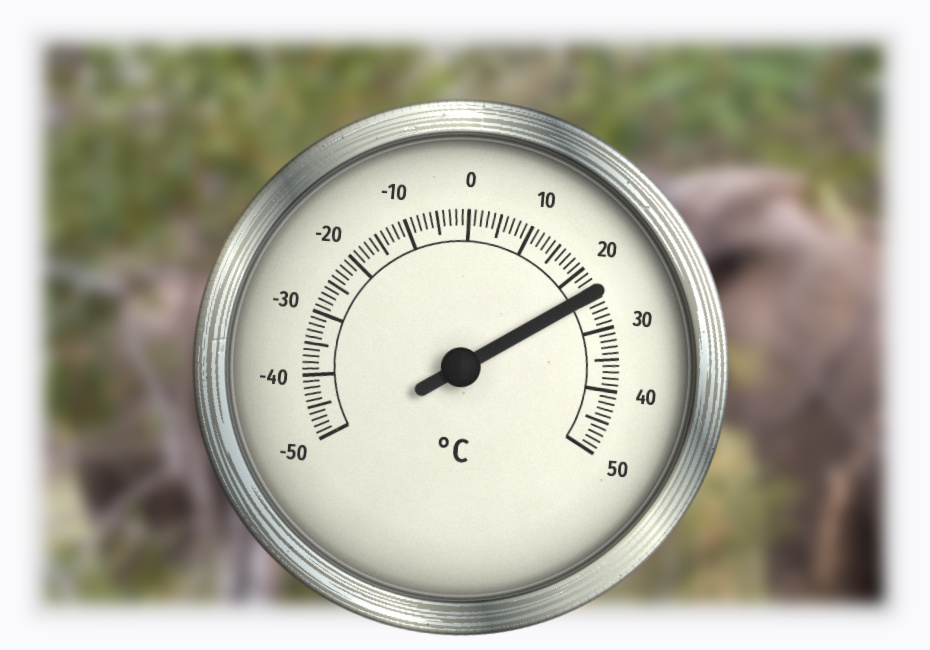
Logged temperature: {"value": 24, "unit": "°C"}
